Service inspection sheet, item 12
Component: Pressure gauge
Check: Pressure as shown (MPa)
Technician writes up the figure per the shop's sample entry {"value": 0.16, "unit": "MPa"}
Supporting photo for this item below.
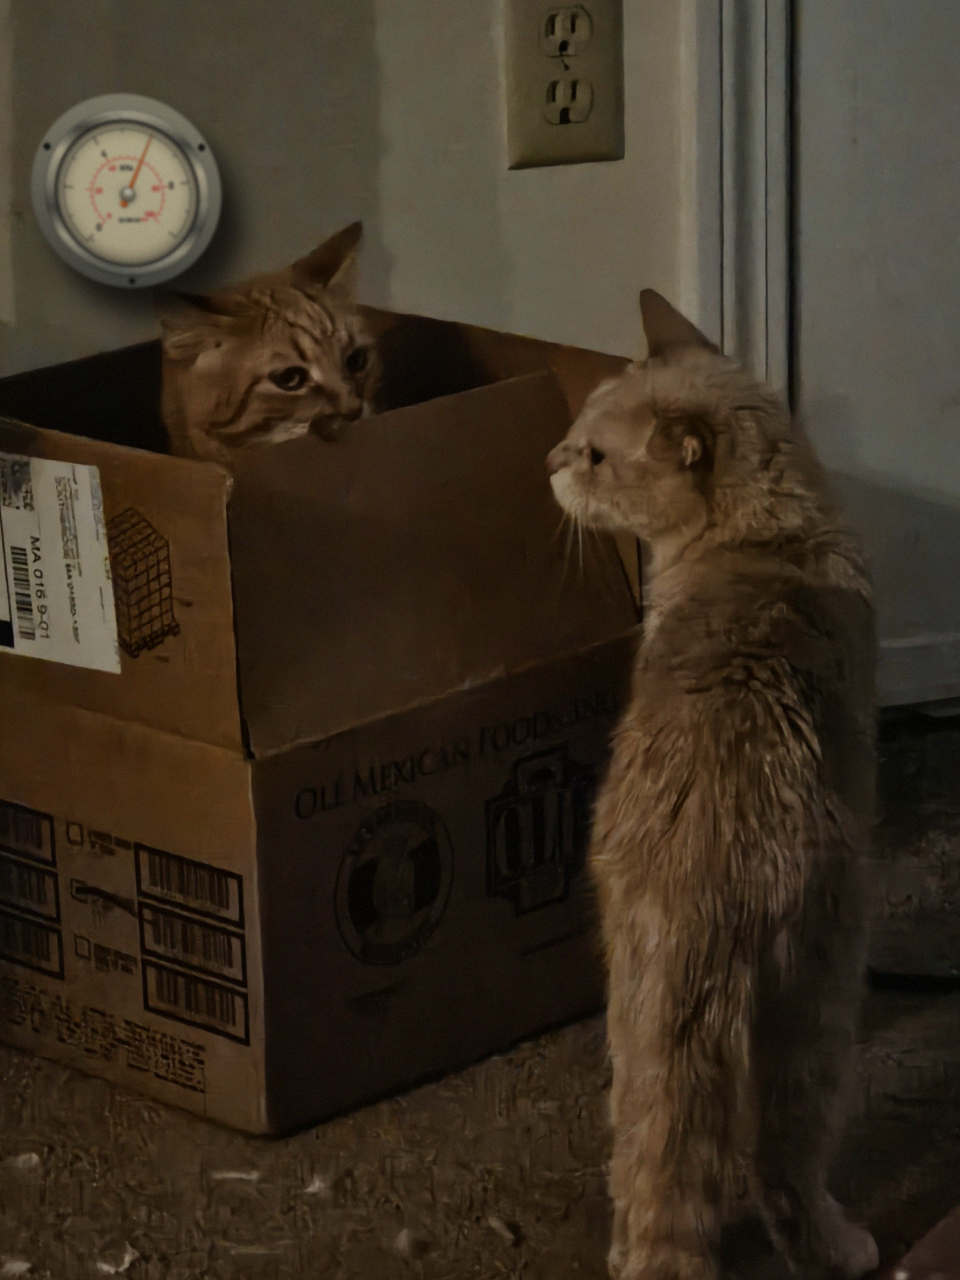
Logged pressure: {"value": 6, "unit": "MPa"}
